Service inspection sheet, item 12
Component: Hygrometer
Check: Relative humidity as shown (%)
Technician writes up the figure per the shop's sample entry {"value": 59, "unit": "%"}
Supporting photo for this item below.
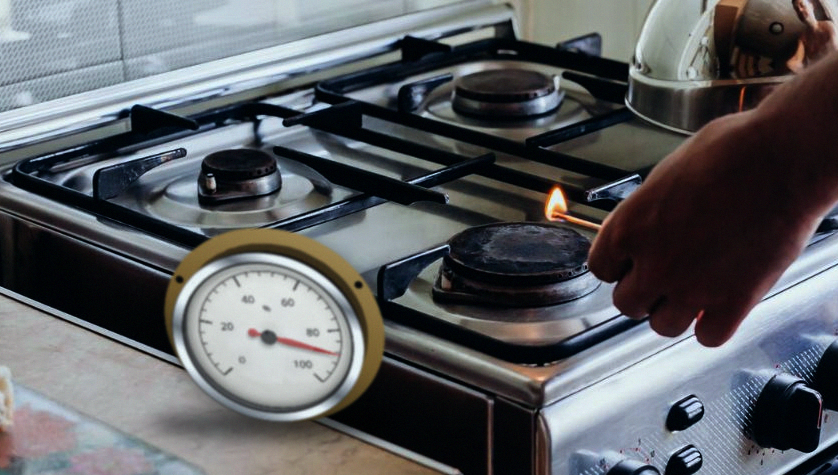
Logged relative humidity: {"value": 88, "unit": "%"}
